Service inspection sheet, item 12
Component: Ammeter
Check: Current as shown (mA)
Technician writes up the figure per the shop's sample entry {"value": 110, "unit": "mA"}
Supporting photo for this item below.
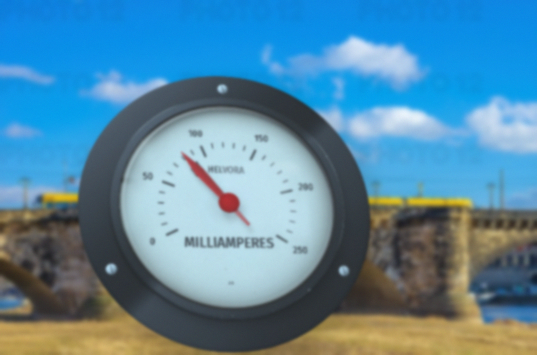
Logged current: {"value": 80, "unit": "mA"}
